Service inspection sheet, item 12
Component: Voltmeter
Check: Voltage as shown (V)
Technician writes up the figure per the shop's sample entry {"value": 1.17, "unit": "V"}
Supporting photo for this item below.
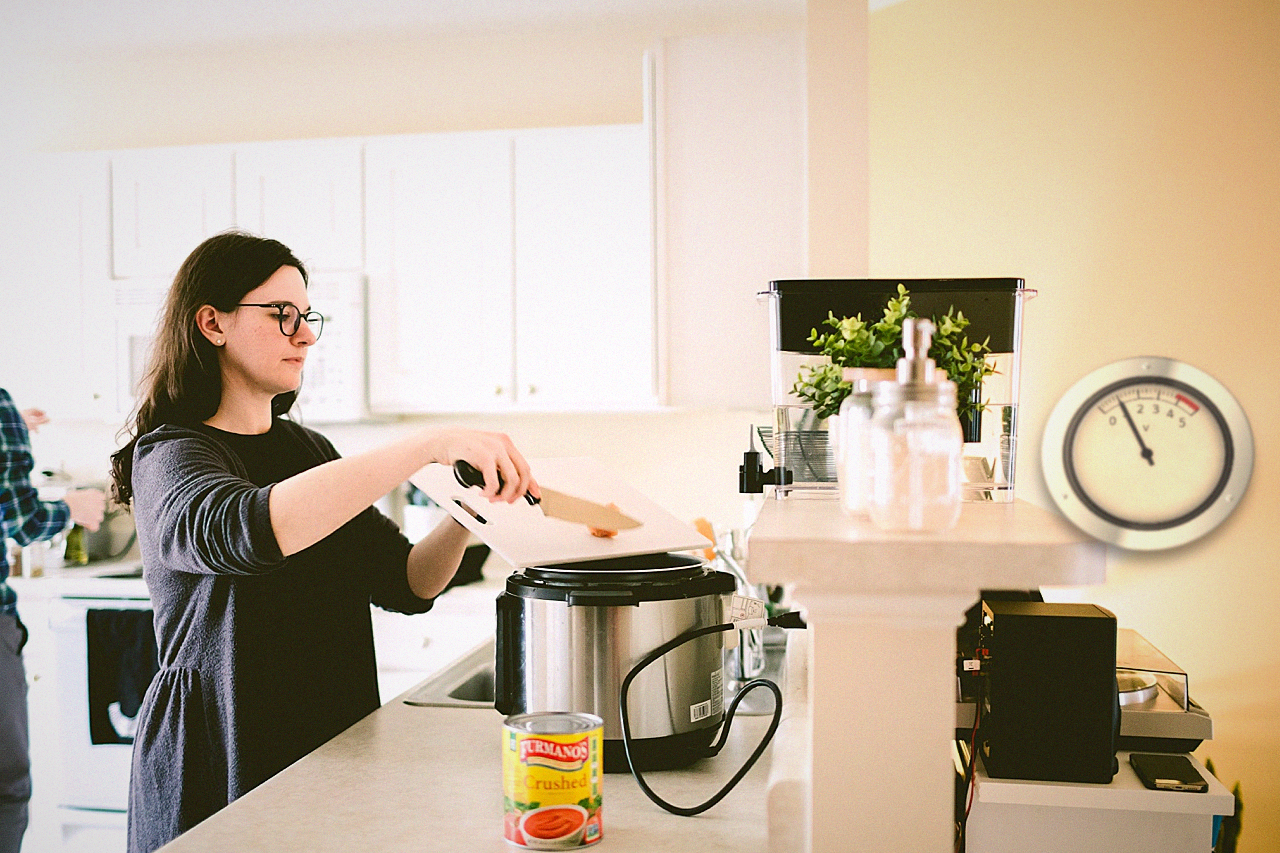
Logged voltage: {"value": 1, "unit": "V"}
